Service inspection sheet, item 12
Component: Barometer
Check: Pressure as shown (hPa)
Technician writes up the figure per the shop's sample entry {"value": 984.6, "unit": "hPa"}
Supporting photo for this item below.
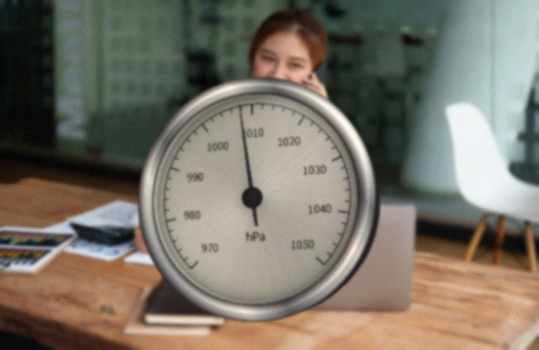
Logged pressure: {"value": 1008, "unit": "hPa"}
